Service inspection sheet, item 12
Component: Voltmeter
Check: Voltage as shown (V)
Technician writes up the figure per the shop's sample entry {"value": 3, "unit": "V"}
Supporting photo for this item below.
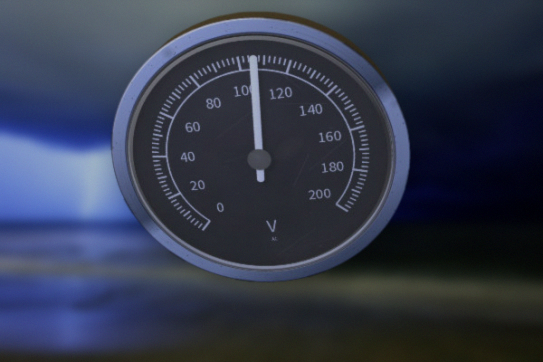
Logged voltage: {"value": 106, "unit": "V"}
